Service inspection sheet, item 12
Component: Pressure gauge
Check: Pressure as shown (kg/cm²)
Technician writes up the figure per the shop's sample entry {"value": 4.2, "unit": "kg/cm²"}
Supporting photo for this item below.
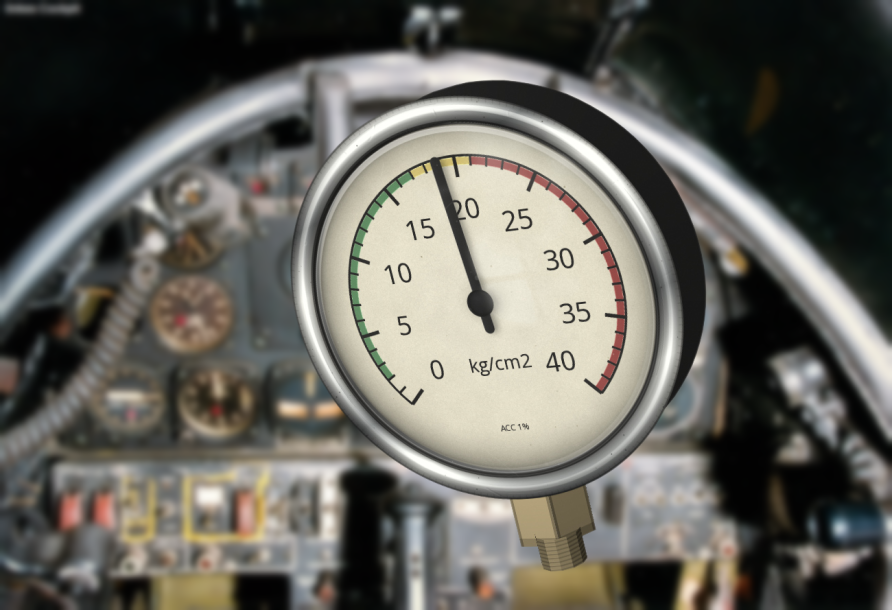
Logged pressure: {"value": 19, "unit": "kg/cm²"}
